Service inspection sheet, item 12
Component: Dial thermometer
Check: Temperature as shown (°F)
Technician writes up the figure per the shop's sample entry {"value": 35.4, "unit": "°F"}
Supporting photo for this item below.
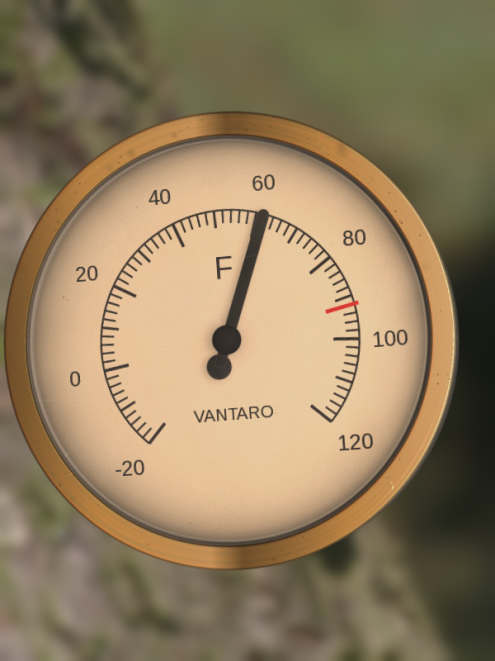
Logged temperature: {"value": 62, "unit": "°F"}
